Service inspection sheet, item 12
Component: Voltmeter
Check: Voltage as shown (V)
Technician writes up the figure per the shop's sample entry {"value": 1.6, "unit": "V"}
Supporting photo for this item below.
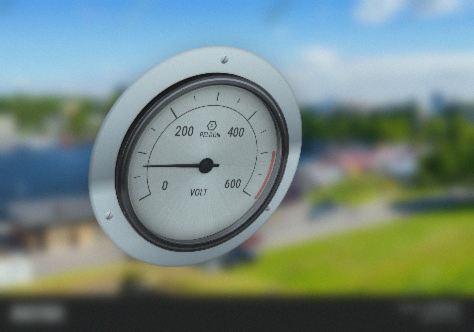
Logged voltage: {"value": 75, "unit": "V"}
